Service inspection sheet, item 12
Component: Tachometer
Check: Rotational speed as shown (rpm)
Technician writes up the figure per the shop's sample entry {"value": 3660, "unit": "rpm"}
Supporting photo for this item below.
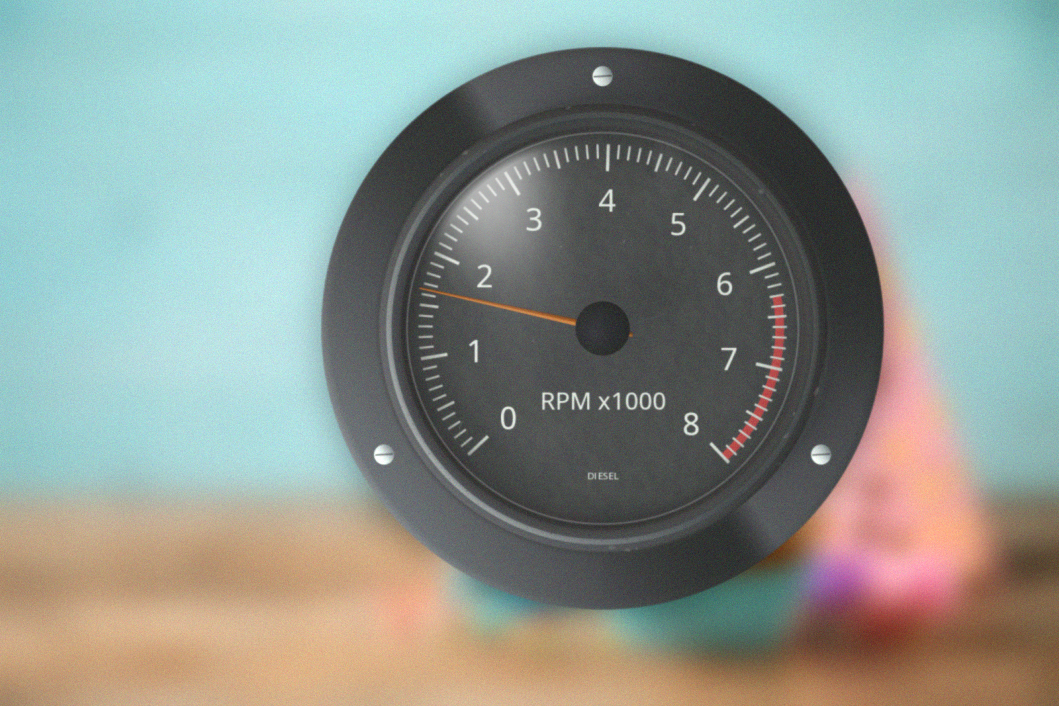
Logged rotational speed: {"value": 1650, "unit": "rpm"}
